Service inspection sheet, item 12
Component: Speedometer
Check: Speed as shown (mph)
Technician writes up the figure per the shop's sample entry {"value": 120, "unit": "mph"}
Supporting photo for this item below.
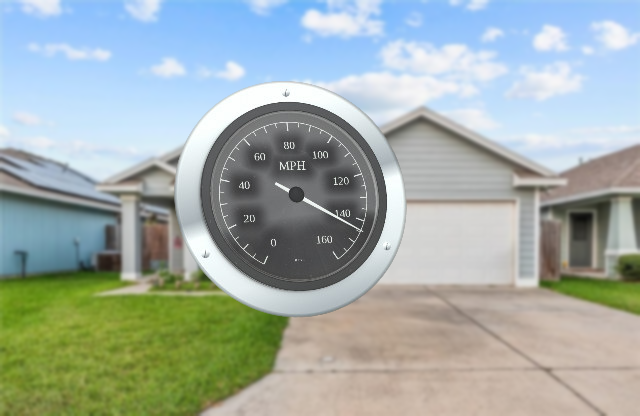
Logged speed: {"value": 145, "unit": "mph"}
